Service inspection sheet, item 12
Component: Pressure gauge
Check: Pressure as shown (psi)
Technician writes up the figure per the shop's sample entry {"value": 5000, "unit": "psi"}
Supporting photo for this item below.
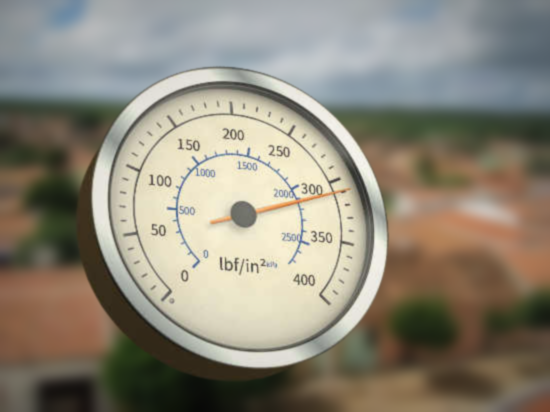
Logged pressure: {"value": 310, "unit": "psi"}
